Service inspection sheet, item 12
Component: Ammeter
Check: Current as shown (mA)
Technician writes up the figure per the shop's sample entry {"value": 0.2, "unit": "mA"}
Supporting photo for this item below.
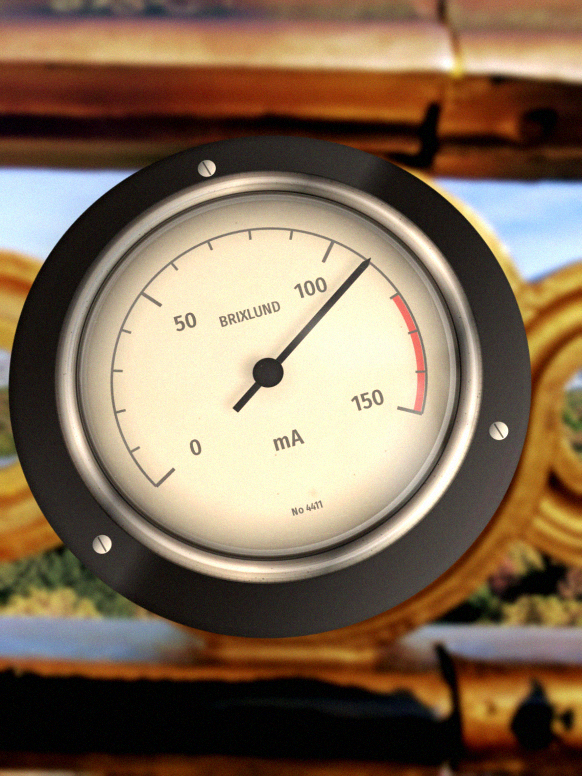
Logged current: {"value": 110, "unit": "mA"}
